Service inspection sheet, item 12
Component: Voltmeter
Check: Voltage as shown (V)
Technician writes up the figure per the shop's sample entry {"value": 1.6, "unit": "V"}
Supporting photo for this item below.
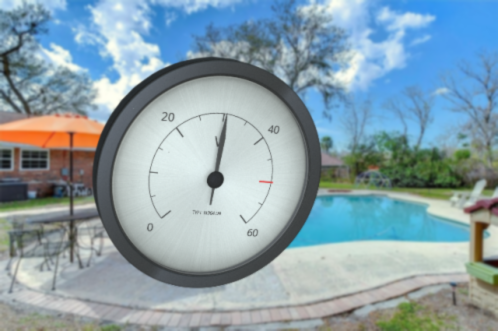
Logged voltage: {"value": 30, "unit": "V"}
